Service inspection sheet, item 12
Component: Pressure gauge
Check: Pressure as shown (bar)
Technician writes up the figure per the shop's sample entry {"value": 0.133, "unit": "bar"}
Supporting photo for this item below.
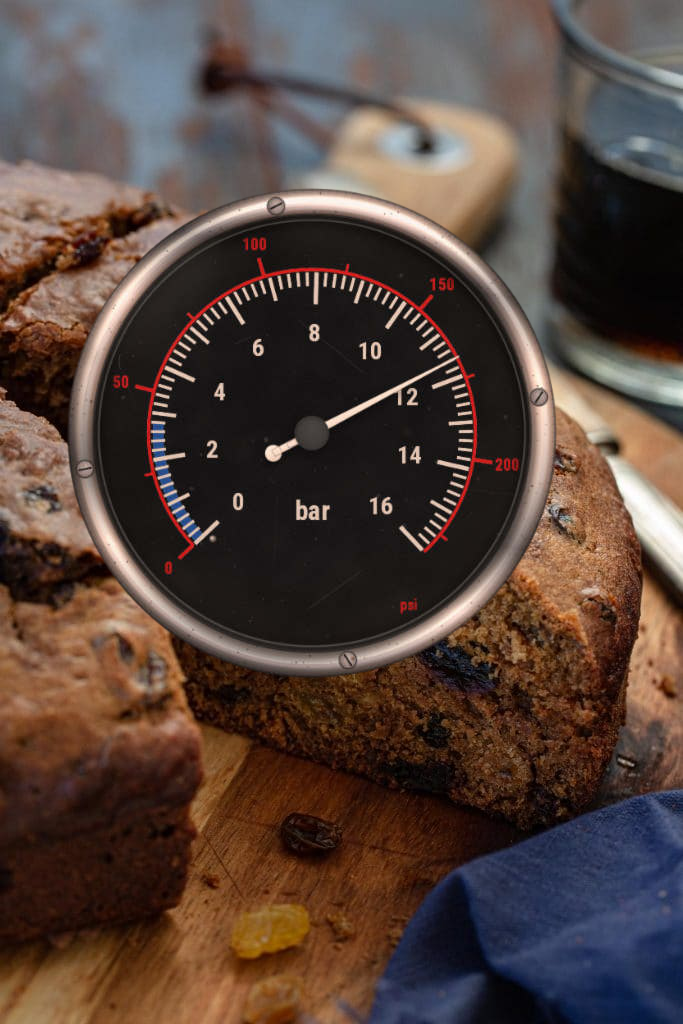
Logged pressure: {"value": 11.6, "unit": "bar"}
